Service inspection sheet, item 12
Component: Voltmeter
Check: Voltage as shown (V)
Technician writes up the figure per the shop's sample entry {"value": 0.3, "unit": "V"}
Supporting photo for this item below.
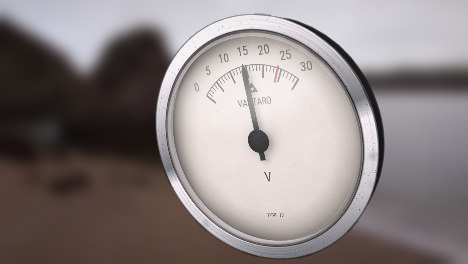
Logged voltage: {"value": 15, "unit": "V"}
